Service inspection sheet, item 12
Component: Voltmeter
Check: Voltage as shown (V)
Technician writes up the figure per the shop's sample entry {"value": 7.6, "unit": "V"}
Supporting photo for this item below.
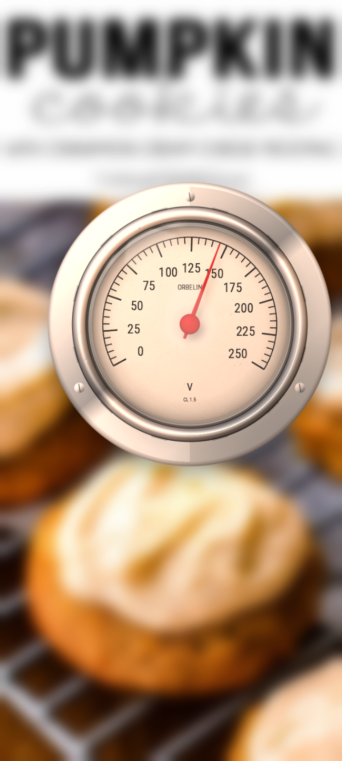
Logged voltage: {"value": 145, "unit": "V"}
